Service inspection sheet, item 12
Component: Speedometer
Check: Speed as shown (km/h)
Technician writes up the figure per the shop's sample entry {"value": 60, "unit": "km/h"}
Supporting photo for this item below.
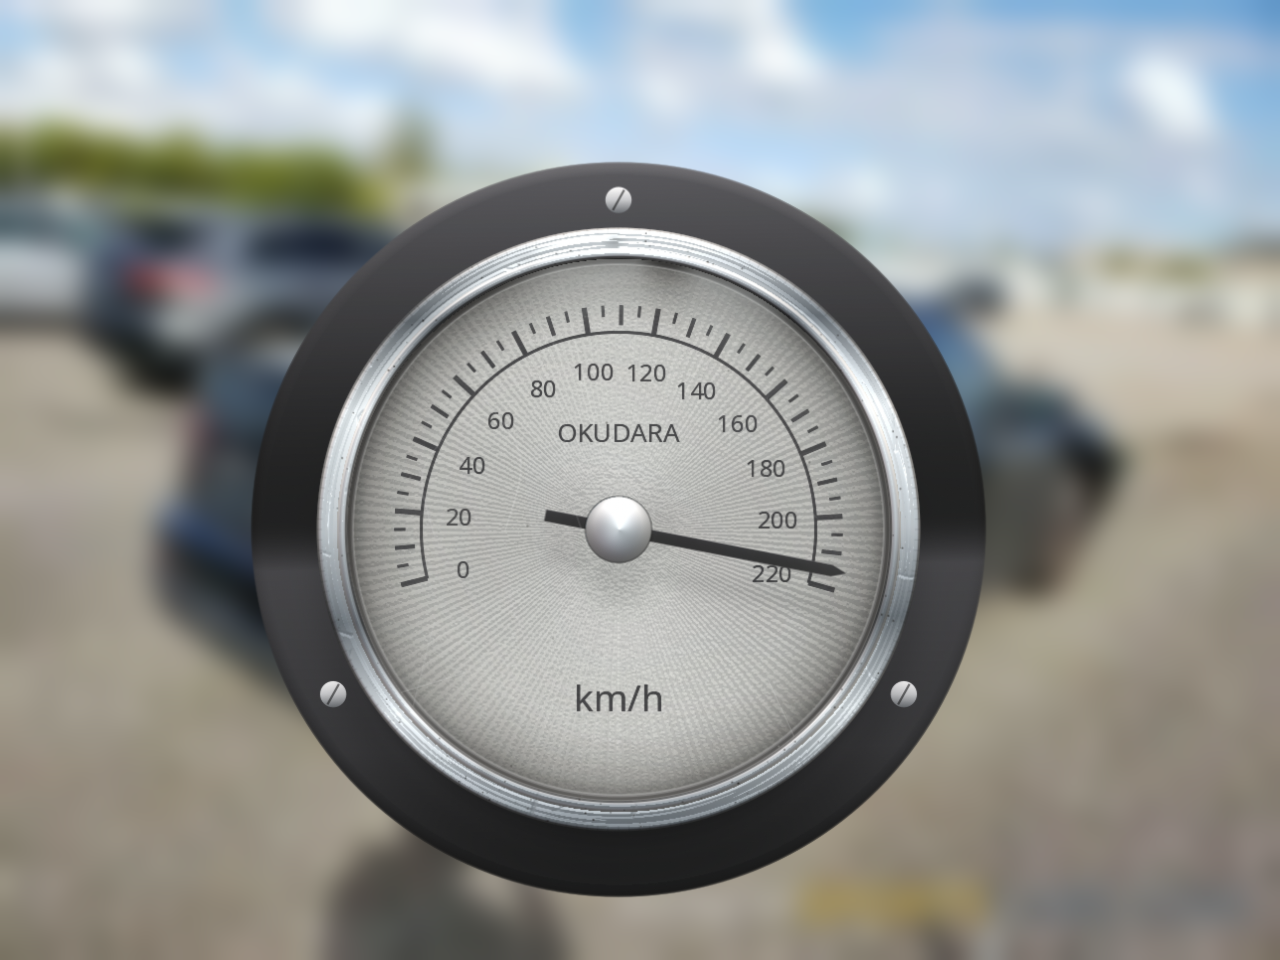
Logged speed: {"value": 215, "unit": "km/h"}
